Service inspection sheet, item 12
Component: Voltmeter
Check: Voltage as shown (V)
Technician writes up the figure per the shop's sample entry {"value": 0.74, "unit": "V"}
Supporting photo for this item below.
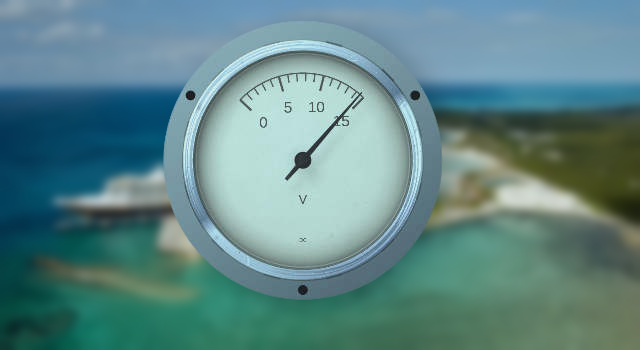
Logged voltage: {"value": 14.5, "unit": "V"}
